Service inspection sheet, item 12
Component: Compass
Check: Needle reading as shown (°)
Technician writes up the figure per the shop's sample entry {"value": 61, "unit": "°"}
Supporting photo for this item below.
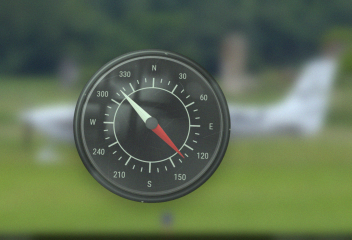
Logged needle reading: {"value": 135, "unit": "°"}
